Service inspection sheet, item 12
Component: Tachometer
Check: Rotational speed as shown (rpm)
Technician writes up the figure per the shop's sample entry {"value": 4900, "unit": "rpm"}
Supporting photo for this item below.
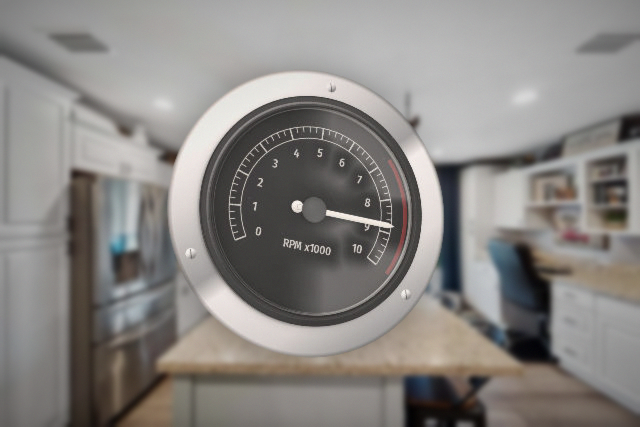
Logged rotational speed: {"value": 8800, "unit": "rpm"}
